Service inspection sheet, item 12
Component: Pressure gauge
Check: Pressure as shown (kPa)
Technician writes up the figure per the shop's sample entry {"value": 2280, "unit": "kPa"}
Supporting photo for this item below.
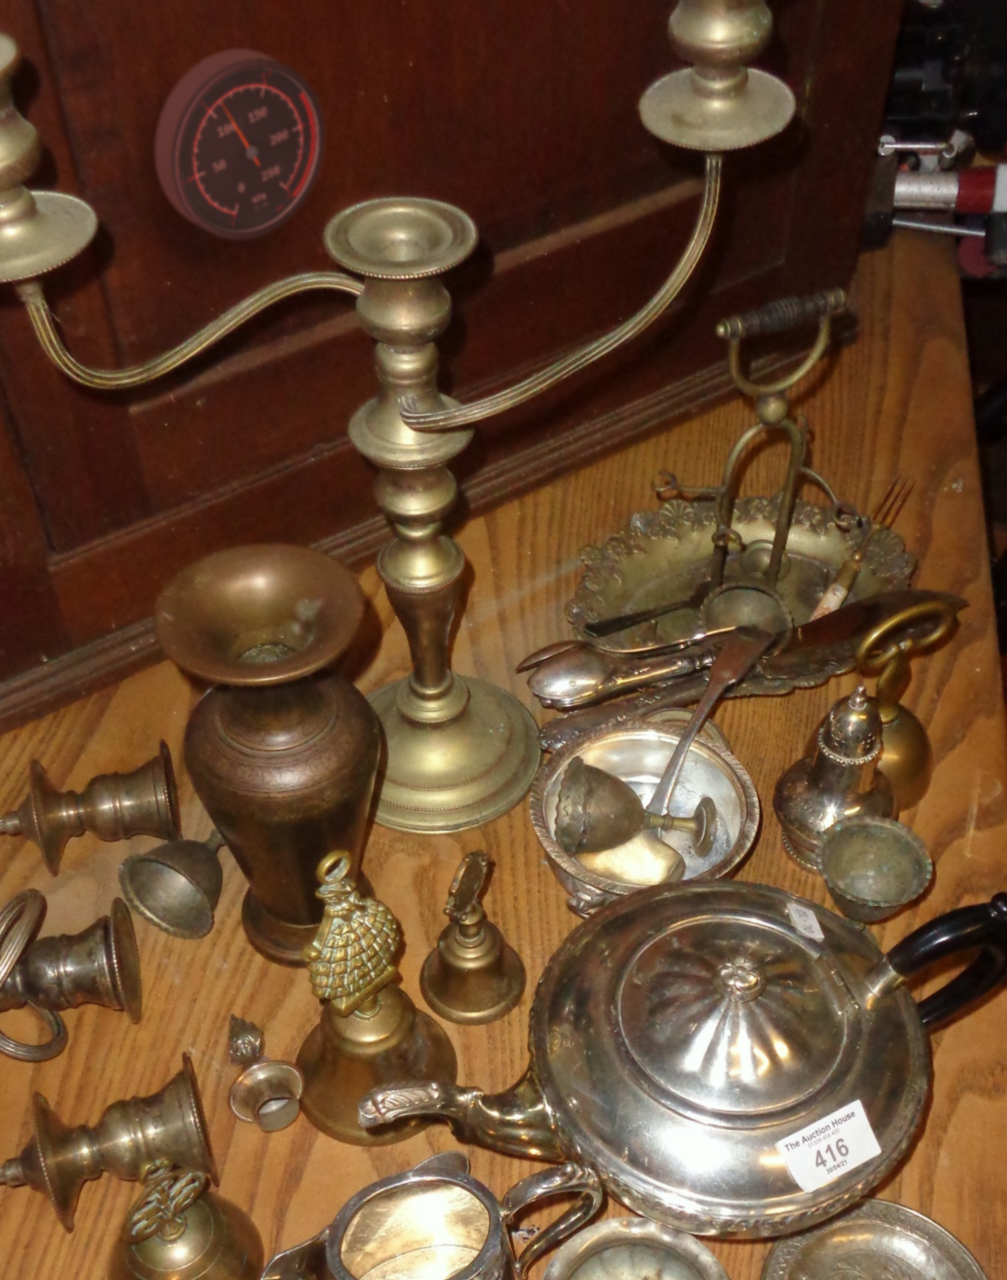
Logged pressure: {"value": 110, "unit": "kPa"}
